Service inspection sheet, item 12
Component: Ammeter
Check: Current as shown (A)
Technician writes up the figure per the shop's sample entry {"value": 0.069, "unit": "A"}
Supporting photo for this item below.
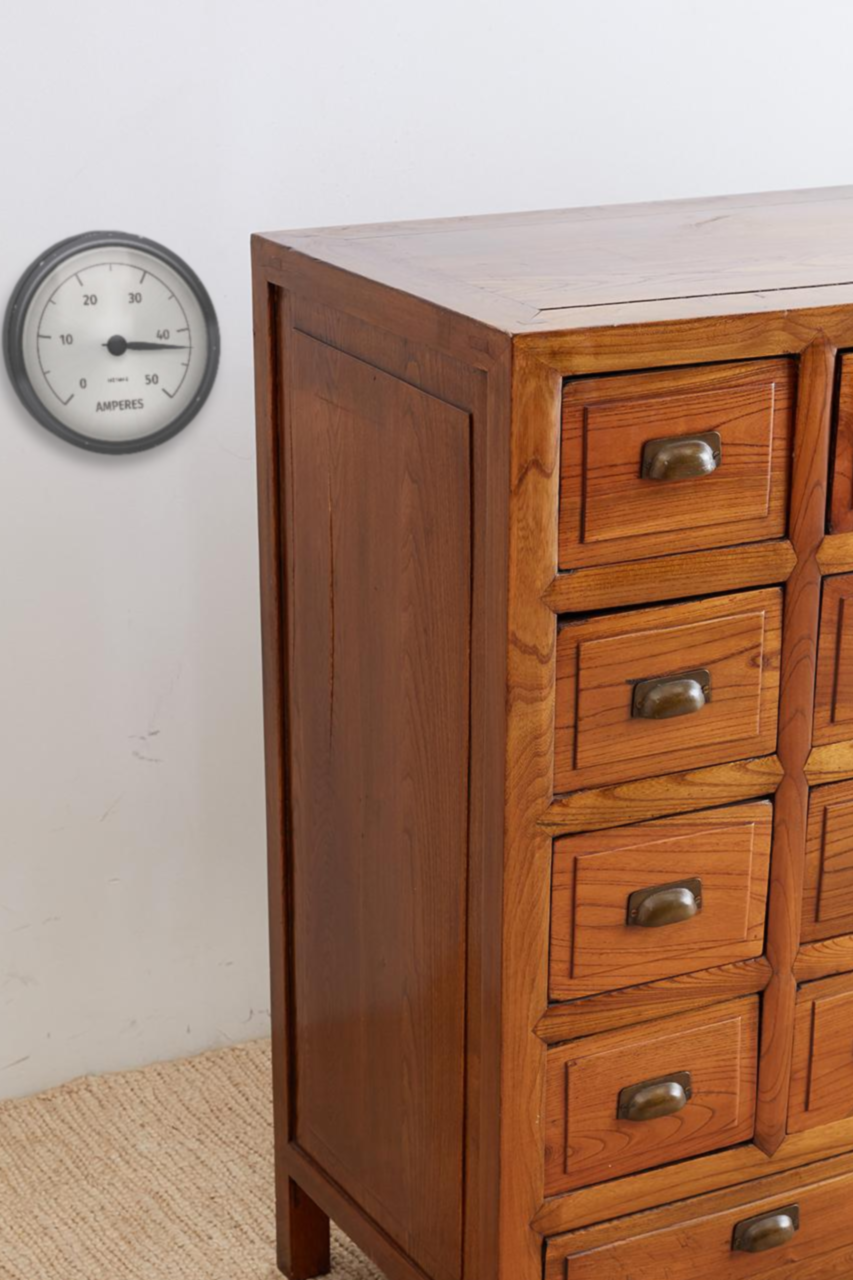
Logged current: {"value": 42.5, "unit": "A"}
